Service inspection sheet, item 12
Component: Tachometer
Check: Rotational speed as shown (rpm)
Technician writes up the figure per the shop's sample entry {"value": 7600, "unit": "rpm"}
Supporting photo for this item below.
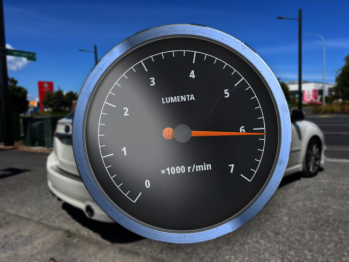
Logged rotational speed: {"value": 6100, "unit": "rpm"}
